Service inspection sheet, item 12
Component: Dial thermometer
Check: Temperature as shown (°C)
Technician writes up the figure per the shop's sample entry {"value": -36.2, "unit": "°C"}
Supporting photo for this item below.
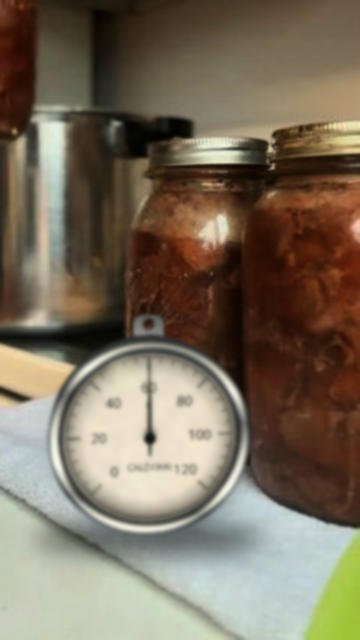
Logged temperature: {"value": 60, "unit": "°C"}
